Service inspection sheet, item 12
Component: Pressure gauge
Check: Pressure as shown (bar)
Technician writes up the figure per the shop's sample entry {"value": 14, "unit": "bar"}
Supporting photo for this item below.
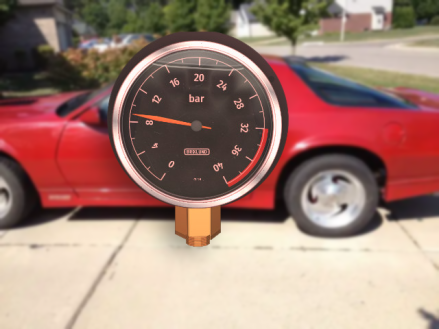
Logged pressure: {"value": 9, "unit": "bar"}
